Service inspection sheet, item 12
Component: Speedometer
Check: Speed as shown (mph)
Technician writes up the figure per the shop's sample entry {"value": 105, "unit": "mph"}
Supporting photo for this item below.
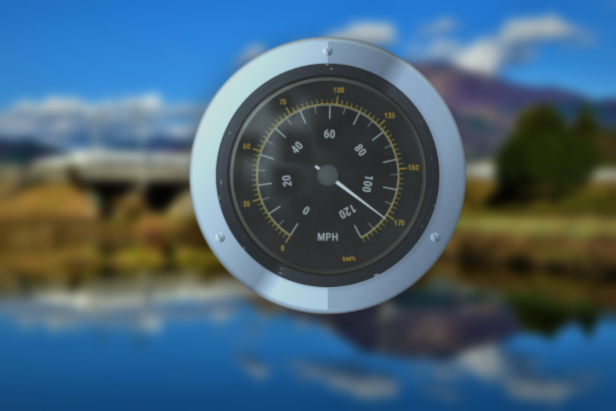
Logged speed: {"value": 110, "unit": "mph"}
